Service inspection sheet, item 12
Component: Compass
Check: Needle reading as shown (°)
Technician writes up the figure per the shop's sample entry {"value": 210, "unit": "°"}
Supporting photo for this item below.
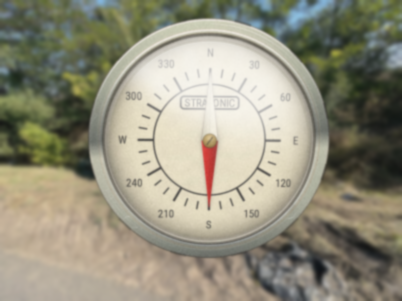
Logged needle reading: {"value": 180, "unit": "°"}
